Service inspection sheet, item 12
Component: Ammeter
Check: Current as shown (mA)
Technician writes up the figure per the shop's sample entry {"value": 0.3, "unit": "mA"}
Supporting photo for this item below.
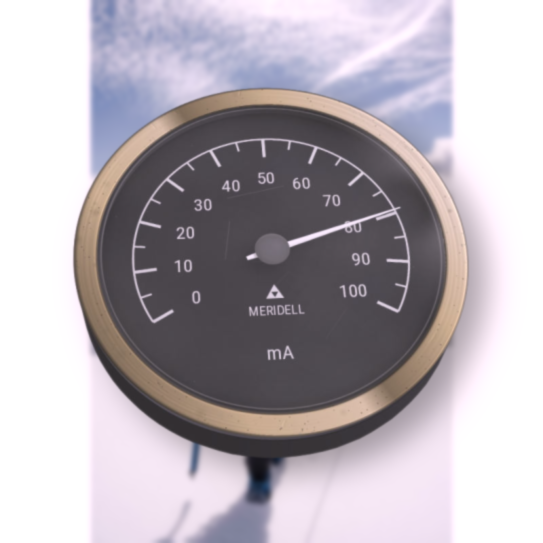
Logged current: {"value": 80, "unit": "mA"}
